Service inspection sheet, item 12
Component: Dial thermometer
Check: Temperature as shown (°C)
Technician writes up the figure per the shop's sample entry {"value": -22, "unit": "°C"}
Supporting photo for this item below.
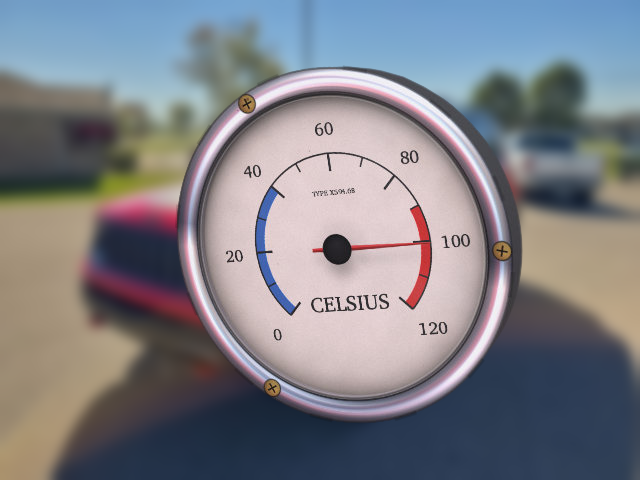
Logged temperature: {"value": 100, "unit": "°C"}
